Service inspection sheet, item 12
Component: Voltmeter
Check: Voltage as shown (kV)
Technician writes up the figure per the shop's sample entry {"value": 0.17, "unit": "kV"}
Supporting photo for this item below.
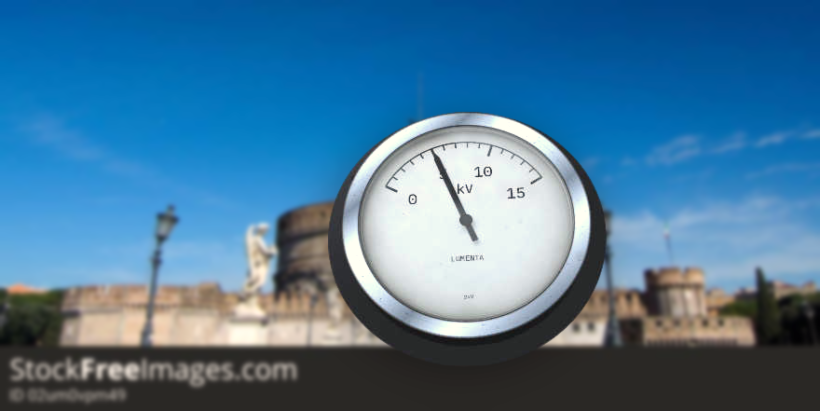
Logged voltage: {"value": 5, "unit": "kV"}
